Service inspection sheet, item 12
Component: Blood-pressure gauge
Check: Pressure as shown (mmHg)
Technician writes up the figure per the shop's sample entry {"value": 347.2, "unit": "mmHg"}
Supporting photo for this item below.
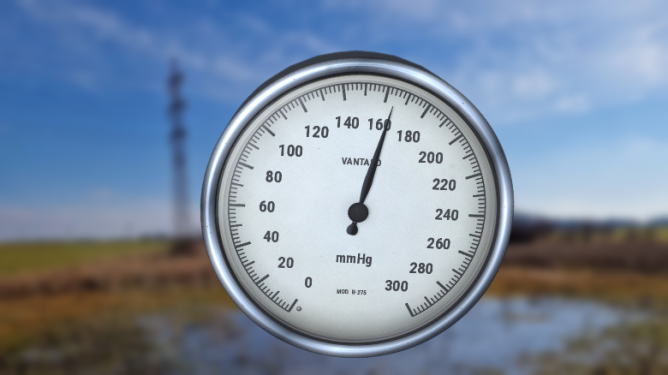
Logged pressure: {"value": 164, "unit": "mmHg"}
